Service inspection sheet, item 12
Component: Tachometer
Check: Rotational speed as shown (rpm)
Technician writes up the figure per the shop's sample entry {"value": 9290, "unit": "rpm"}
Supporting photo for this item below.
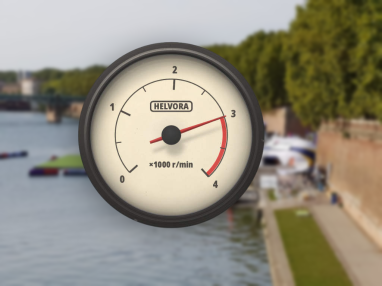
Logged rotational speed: {"value": 3000, "unit": "rpm"}
